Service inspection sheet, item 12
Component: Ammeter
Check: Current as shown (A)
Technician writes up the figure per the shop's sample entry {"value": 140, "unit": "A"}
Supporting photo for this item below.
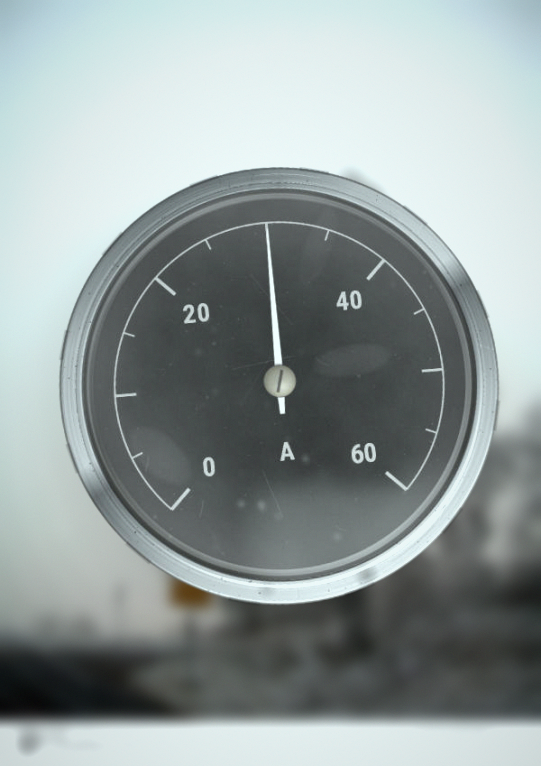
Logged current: {"value": 30, "unit": "A"}
